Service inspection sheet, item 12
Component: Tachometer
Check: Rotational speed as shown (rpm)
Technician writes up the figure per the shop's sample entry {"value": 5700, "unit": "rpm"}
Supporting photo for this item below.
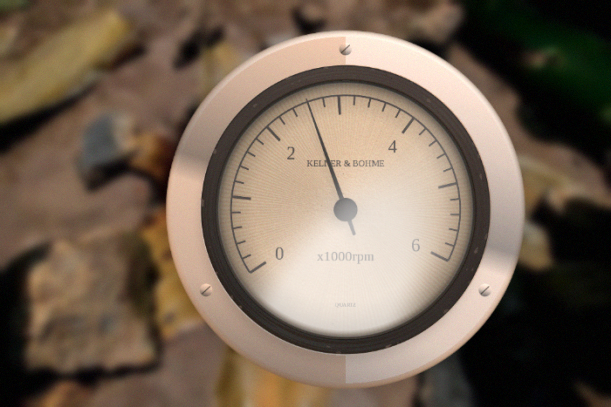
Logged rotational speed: {"value": 2600, "unit": "rpm"}
